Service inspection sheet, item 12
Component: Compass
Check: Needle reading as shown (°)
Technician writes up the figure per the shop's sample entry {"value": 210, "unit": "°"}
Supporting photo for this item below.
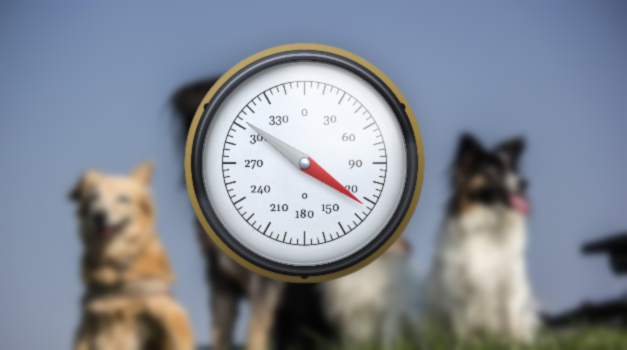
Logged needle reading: {"value": 125, "unit": "°"}
